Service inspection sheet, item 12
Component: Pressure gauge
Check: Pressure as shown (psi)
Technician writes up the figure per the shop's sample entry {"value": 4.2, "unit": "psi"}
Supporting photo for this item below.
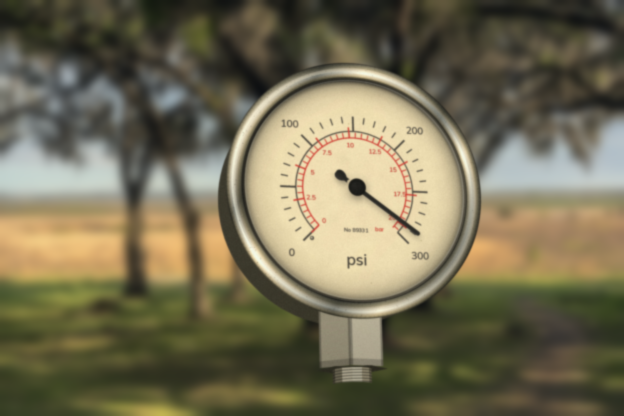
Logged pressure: {"value": 290, "unit": "psi"}
